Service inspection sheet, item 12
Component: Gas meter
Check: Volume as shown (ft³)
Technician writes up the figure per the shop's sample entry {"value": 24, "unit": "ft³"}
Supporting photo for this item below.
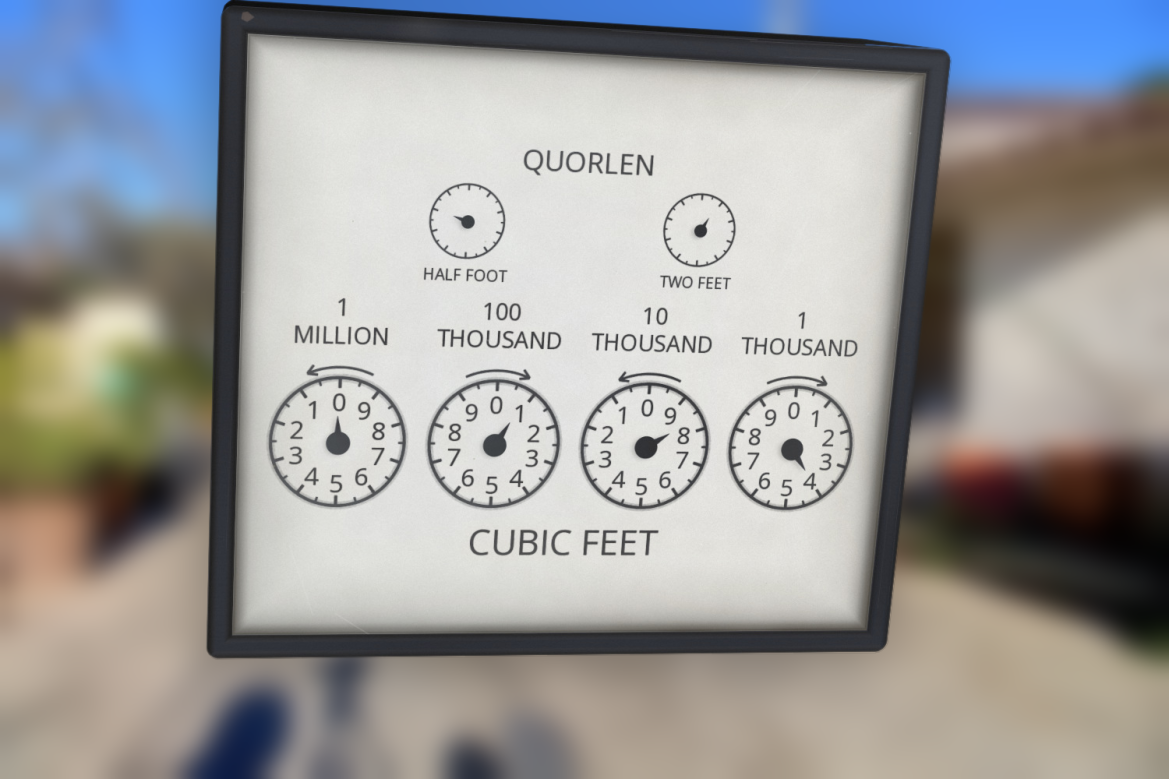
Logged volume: {"value": 8400, "unit": "ft³"}
